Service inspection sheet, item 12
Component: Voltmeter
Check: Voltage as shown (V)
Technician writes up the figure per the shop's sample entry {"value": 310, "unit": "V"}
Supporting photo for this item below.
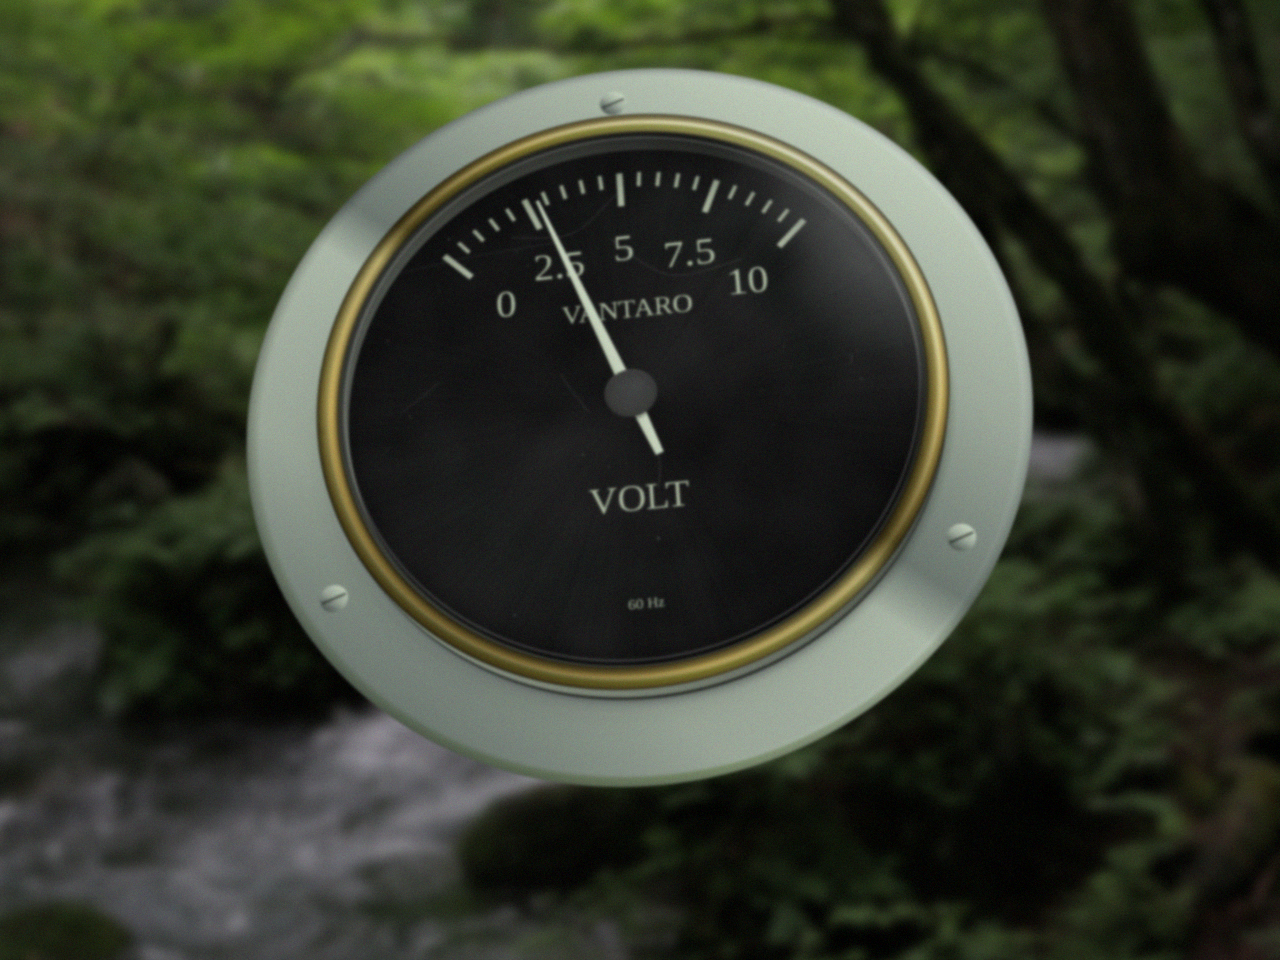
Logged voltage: {"value": 2.75, "unit": "V"}
